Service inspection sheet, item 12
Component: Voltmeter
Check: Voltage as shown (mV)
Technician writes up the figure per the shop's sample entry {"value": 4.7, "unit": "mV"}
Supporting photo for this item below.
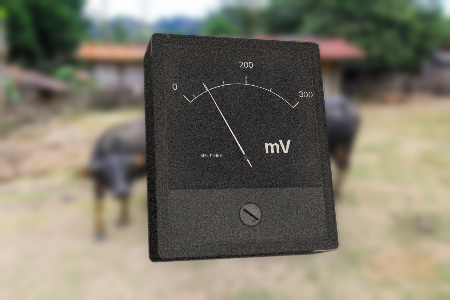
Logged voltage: {"value": 100, "unit": "mV"}
